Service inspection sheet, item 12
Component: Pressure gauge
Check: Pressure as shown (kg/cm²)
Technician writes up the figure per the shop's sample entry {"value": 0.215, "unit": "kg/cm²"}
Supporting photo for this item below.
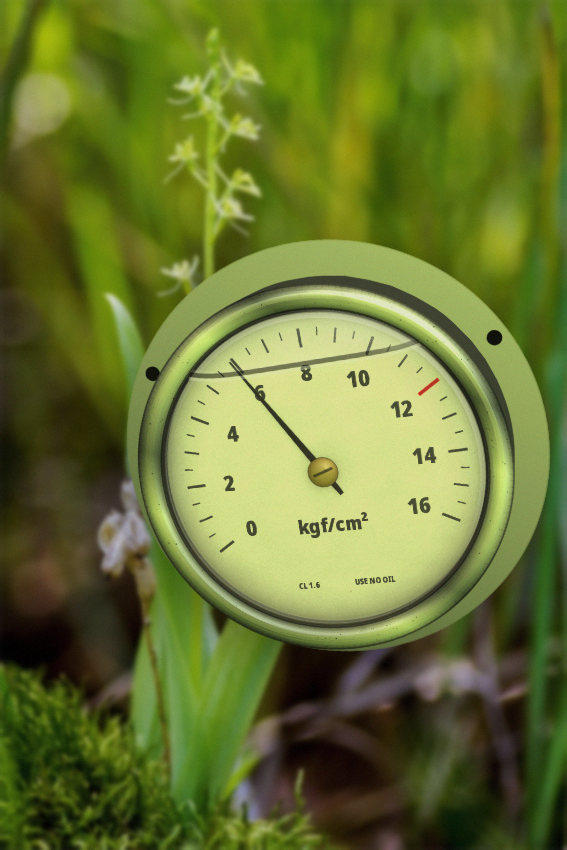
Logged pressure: {"value": 6, "unit": "kg/cm²"}
